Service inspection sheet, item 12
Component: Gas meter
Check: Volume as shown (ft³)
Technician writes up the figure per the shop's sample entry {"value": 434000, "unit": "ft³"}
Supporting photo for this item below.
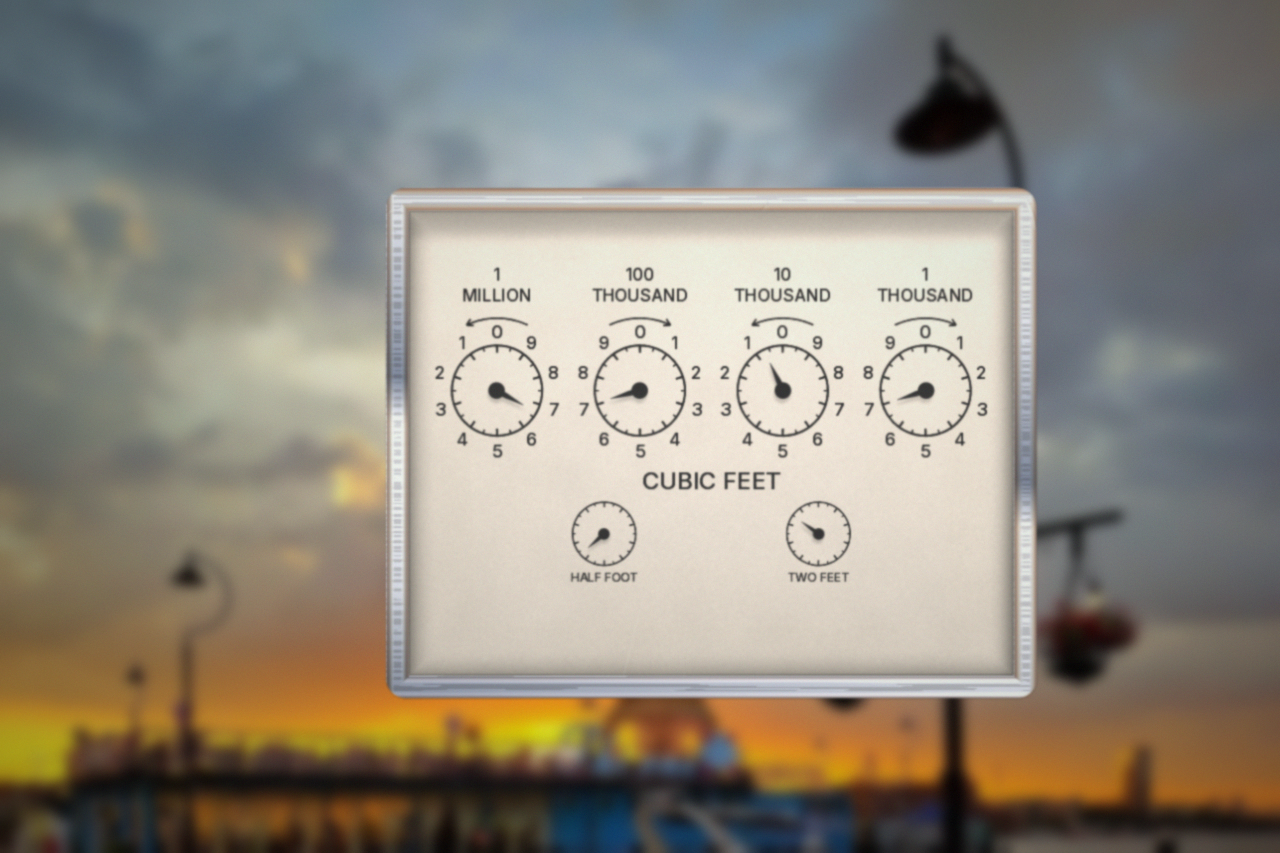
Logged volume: {"value": 670700, "unit": "ft³"}
